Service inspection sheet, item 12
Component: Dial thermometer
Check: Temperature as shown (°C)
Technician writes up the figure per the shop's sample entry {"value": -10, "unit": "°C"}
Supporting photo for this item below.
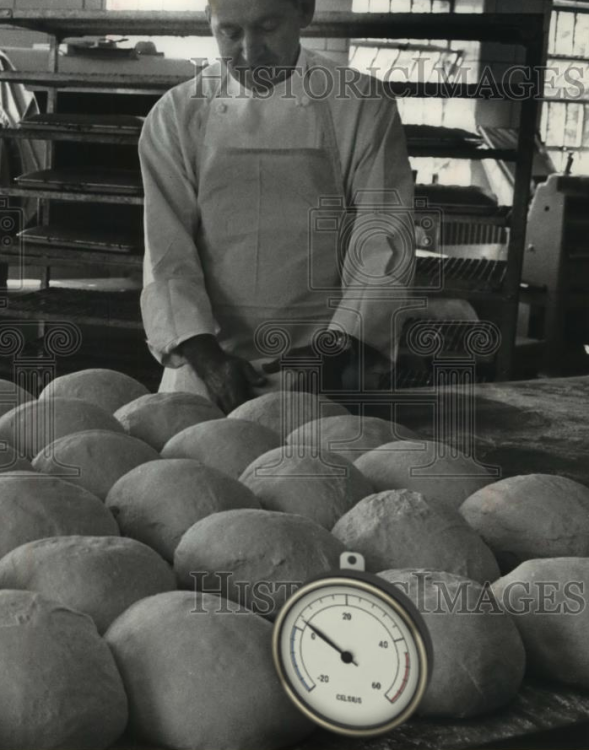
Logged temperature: {"value": 4, "unit": "°C"}
